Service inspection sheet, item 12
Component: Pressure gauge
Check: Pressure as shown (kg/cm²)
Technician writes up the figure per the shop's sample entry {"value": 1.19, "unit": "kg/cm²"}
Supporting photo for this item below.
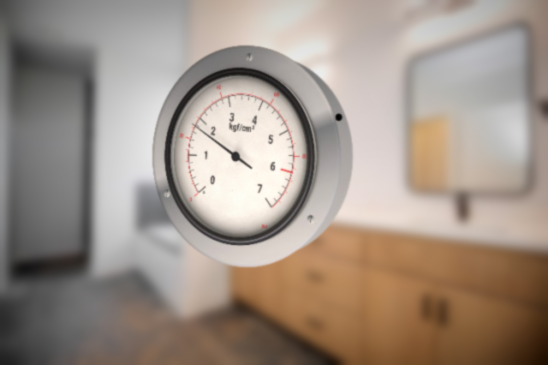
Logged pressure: {"value": 1.8, "unit": "kg/cm²"}
